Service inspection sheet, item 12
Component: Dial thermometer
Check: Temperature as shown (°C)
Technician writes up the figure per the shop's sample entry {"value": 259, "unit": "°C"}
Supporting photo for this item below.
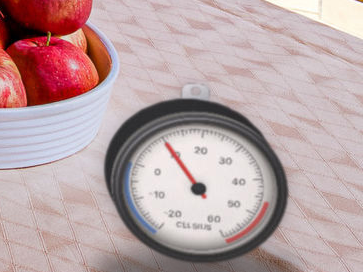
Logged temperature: {"value": 10, "unit": "°C"}
